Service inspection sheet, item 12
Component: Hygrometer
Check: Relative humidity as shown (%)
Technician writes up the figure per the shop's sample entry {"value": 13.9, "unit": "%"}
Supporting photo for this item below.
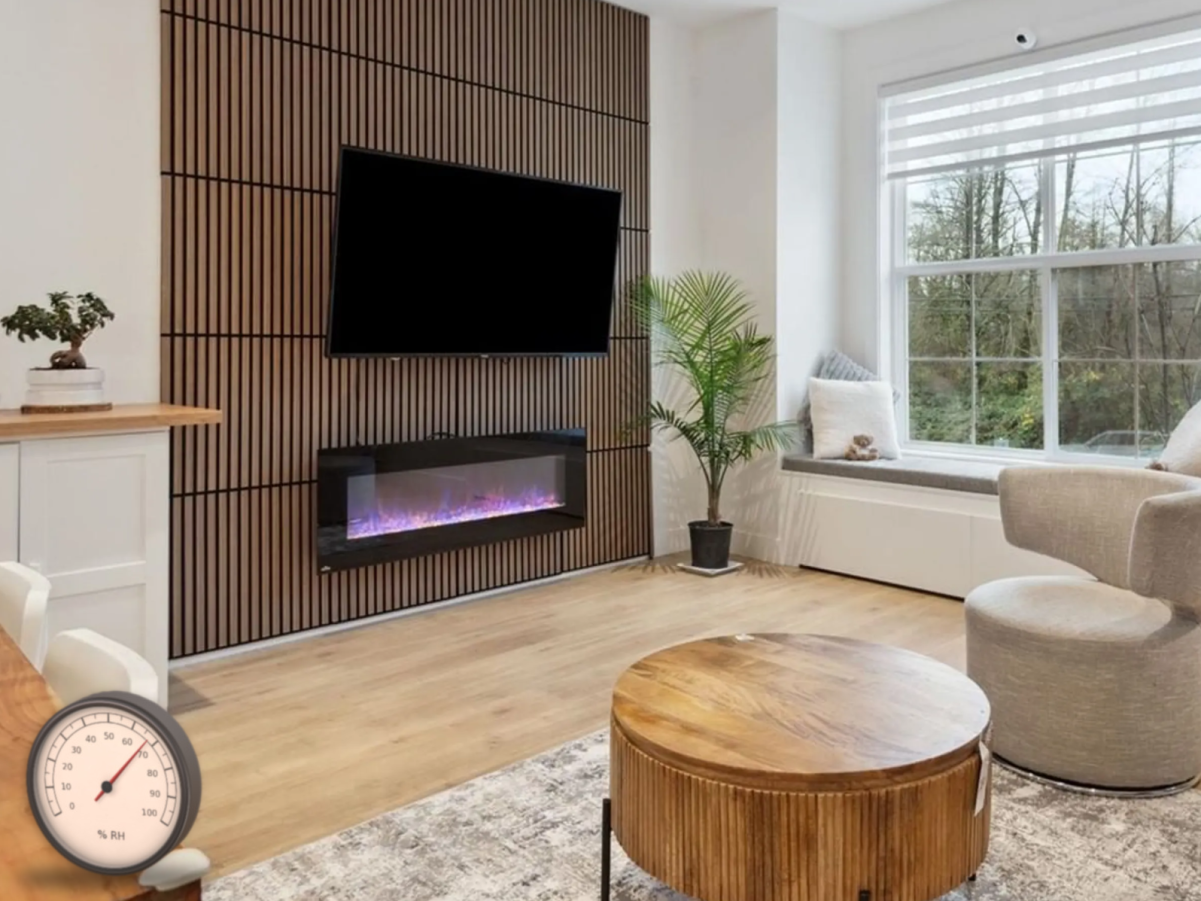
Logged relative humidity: {"value": 67.5, "unit": "%"}
